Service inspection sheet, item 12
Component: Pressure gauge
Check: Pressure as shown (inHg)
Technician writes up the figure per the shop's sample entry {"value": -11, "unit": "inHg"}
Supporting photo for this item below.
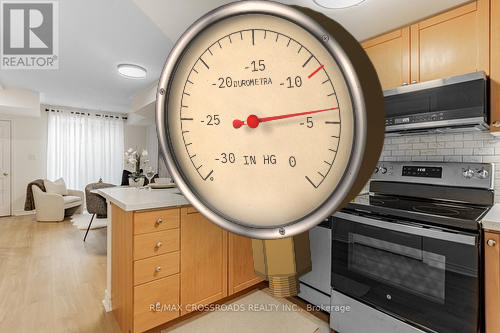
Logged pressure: {"value": -6, "unit": "inHg"}
